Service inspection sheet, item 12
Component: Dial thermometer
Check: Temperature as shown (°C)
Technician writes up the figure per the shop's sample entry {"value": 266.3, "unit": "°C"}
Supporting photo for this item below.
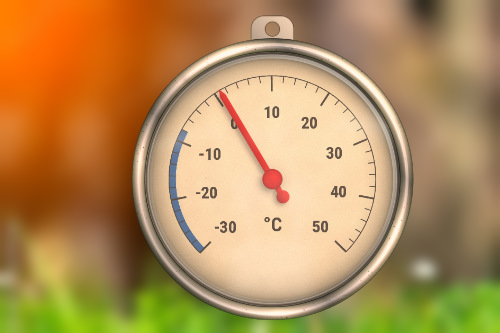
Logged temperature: {"value": 1, "unit": "°C"}
